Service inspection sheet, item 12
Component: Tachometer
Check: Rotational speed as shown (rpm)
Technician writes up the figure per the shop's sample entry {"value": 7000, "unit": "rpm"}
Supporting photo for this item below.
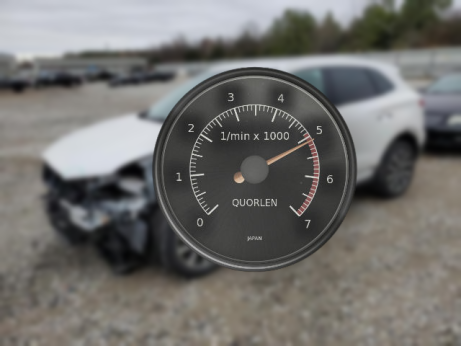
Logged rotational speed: {"value": 5100, "unit": "rpm"}
